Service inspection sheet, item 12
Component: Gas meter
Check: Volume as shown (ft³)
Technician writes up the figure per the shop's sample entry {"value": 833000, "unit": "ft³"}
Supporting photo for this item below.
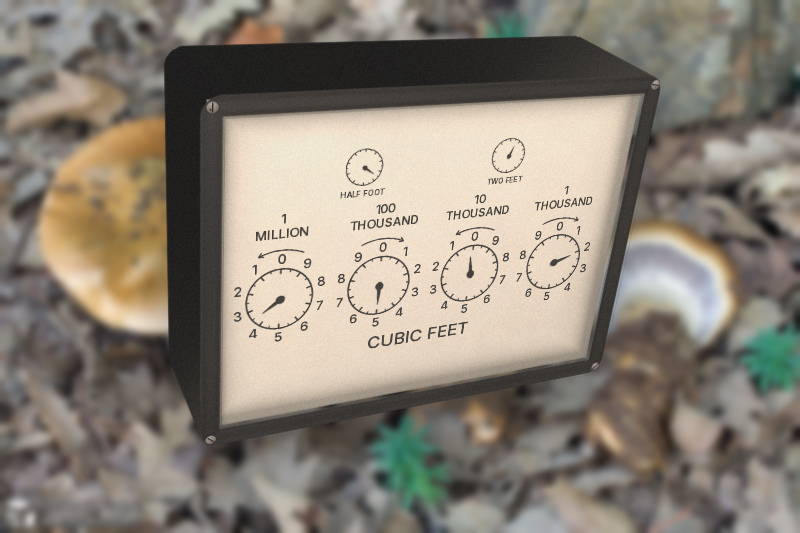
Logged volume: {"value": 350200, "unit": "ft³"}
